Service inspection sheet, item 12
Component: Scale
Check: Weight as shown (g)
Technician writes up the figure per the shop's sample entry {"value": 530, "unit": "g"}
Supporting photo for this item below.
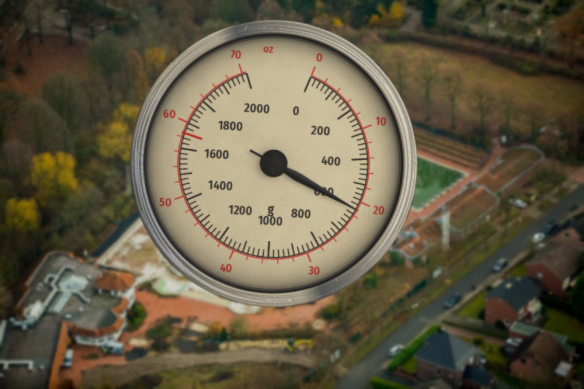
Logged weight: {"value": 600, "unit": "g"}
